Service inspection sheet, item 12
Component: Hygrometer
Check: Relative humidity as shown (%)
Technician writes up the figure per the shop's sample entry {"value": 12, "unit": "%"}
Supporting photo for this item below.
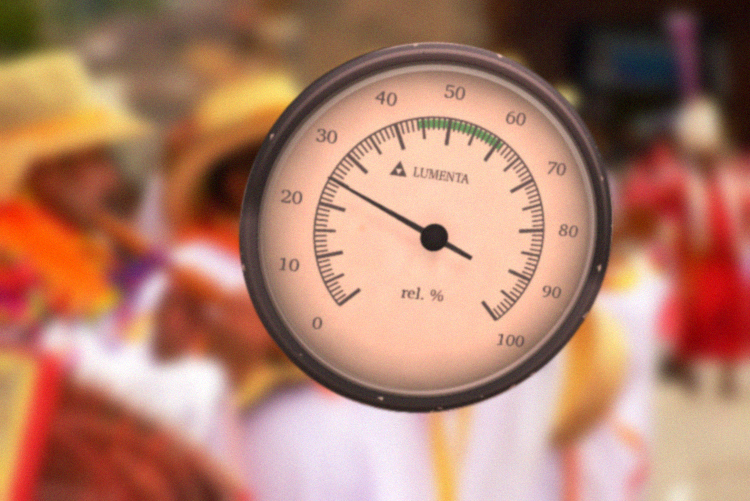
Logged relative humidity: {"value": 25, "unit": "%"}
